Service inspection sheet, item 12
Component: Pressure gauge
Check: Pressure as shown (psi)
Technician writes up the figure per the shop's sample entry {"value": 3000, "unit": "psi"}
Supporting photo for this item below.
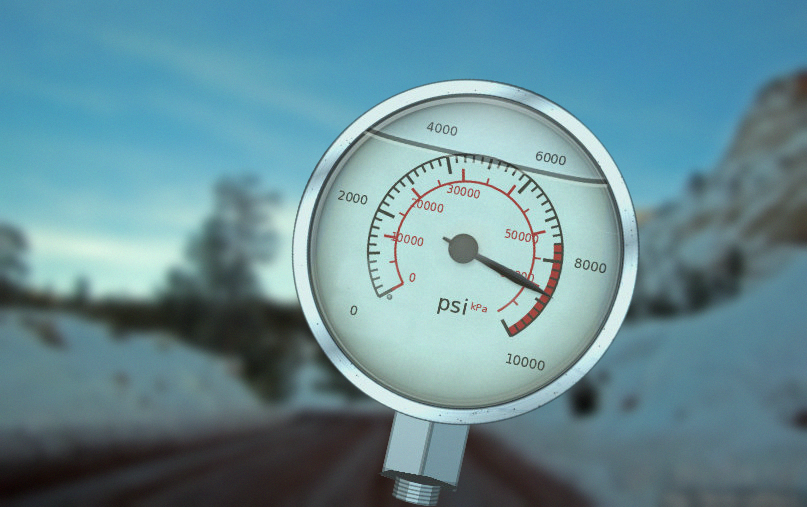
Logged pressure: {"value": 8800, "unit": "psi"}
